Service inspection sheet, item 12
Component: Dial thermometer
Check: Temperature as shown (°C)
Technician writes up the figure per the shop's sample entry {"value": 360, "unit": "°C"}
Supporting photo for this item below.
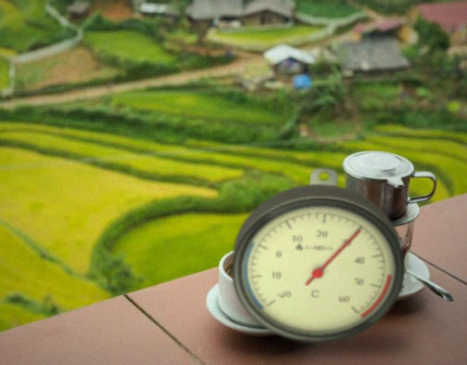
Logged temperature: {"value": 30, "unit": "°C"}
